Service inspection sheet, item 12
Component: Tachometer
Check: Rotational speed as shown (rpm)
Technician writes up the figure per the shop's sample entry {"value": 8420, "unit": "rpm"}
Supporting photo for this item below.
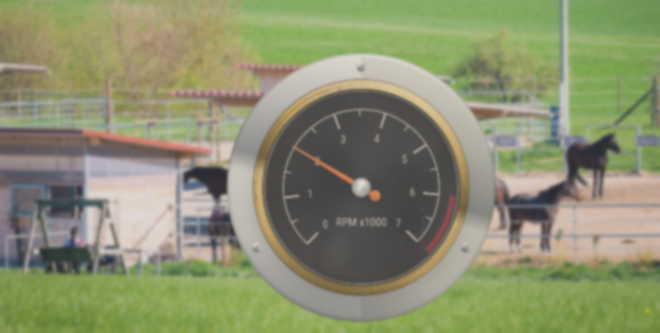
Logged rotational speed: {"value": 2000, "unit": "rpm"}
